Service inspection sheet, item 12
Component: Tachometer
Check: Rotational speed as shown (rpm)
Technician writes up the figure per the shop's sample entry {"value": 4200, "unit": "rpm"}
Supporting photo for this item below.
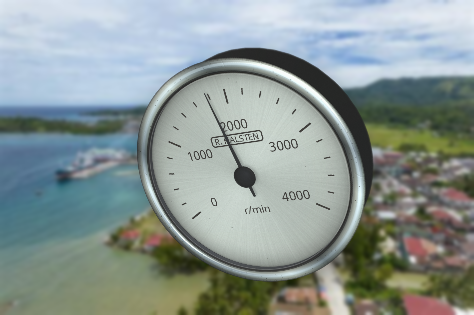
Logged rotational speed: {"value": 1800, "unit": "rpm"}
